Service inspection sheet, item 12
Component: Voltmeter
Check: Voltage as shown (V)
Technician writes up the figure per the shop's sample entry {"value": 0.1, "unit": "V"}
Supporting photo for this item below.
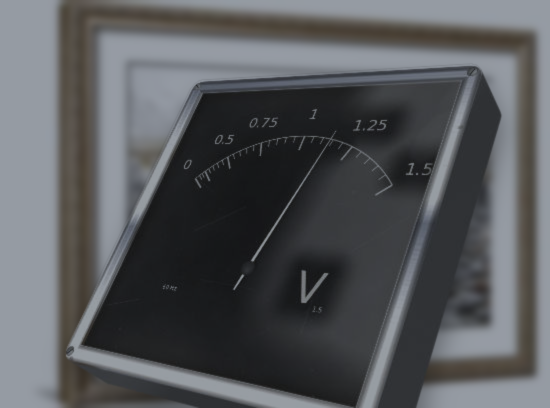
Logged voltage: {"value": 1.15, "unit": "V"}
